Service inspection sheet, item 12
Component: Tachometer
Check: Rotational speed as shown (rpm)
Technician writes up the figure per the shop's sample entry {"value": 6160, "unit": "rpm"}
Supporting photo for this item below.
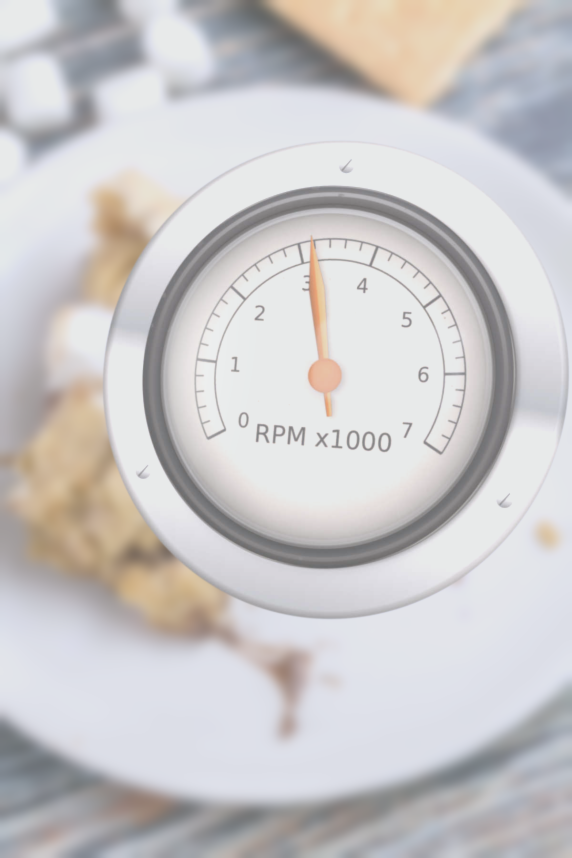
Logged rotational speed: {"value": 3200, "unit": "rpm"}
